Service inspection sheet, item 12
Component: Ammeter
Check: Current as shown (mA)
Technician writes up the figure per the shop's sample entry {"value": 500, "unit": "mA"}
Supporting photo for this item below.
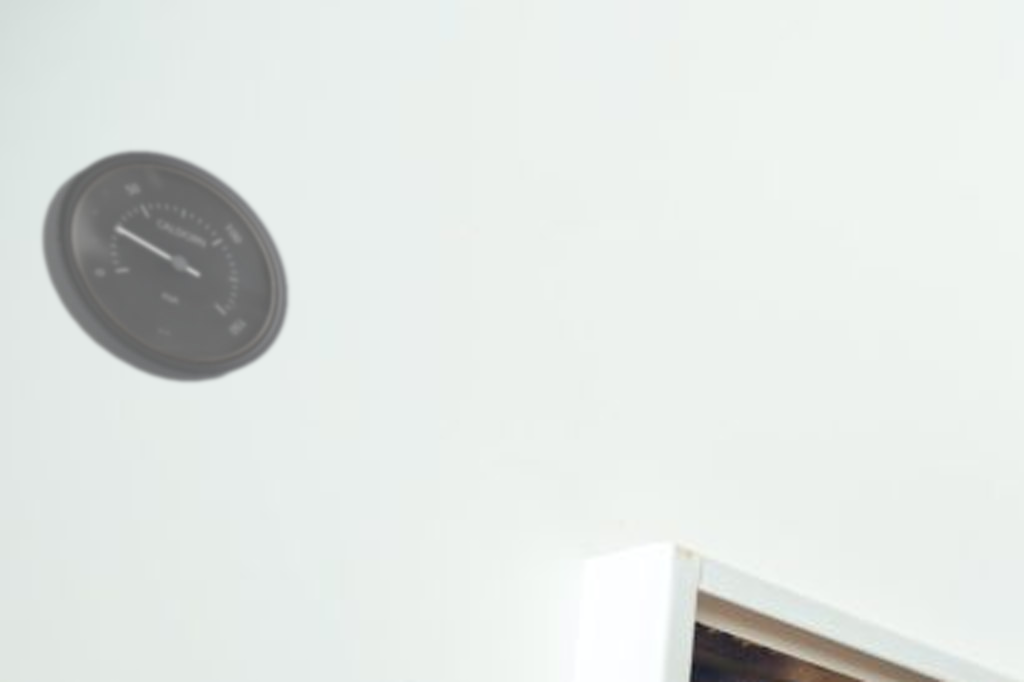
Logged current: {"value": 25, "unit": "mA"}
